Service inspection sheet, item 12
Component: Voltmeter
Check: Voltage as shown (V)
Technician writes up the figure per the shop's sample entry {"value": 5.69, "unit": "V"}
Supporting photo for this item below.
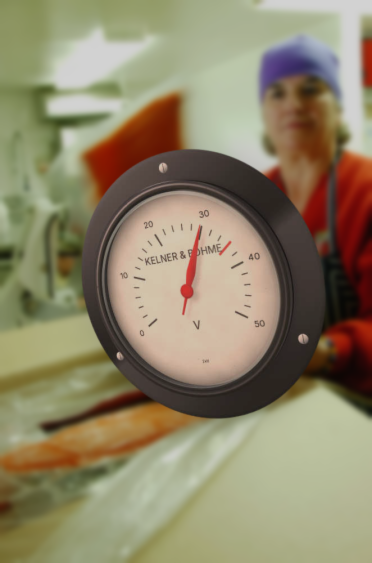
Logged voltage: {"value": 30, "unit": "V"}
